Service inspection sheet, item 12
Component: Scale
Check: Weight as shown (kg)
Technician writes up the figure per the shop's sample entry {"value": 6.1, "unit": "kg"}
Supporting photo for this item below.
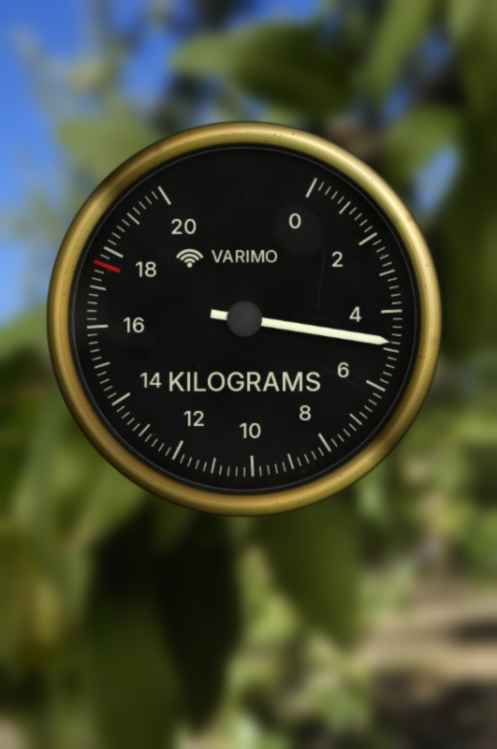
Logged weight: {"value": 4.8, "unit": "kg"}
